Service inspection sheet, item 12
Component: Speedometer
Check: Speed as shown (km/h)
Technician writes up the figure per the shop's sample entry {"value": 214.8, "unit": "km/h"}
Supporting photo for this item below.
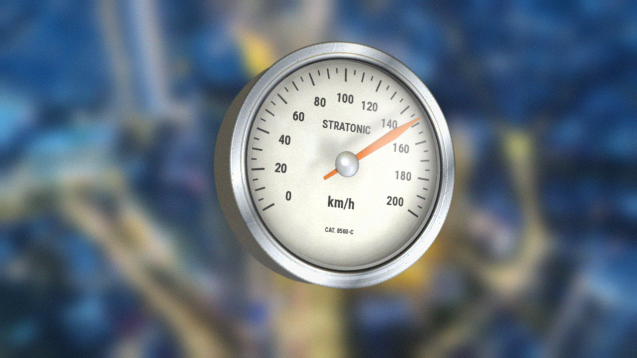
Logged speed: {"value": 147.5, "unit": "km/h"}
